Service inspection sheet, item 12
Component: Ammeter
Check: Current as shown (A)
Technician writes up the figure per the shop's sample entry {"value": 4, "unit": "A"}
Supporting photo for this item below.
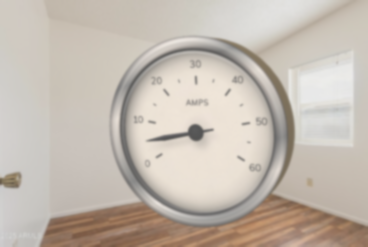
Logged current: {"value": 5, "unit": "A"}
